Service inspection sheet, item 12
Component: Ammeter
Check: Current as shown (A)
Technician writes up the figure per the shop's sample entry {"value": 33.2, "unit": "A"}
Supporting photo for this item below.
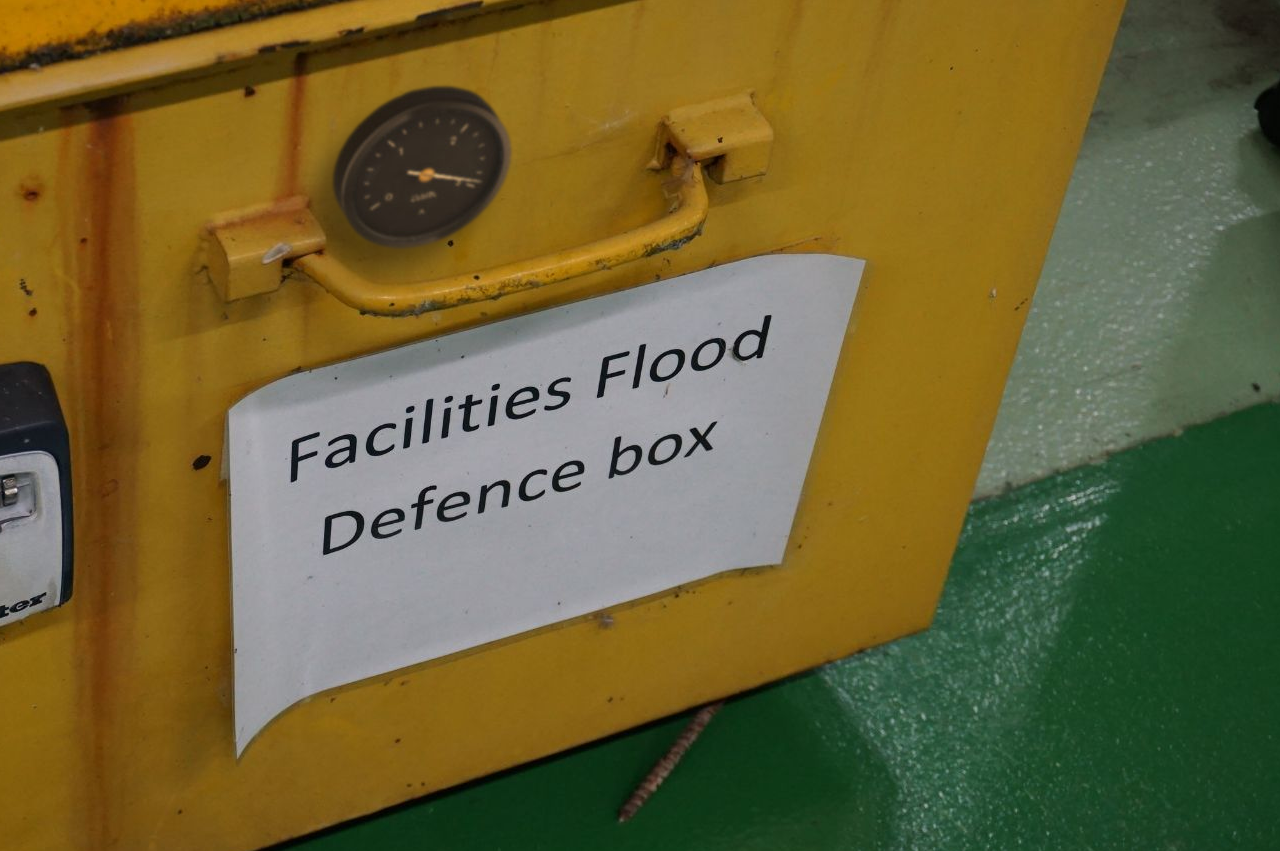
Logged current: {"value": 2.9, "unit": "A"}
